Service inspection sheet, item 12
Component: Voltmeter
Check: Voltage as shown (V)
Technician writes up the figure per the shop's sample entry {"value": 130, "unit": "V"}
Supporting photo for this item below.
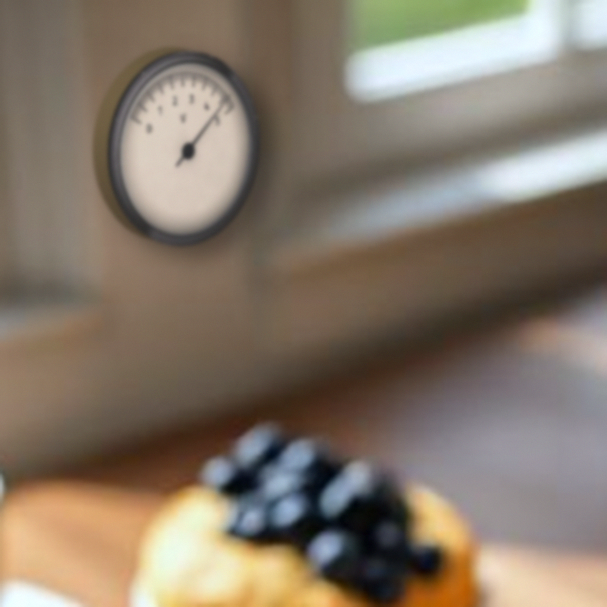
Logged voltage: {"value": 4.5, "unit": "V"}
